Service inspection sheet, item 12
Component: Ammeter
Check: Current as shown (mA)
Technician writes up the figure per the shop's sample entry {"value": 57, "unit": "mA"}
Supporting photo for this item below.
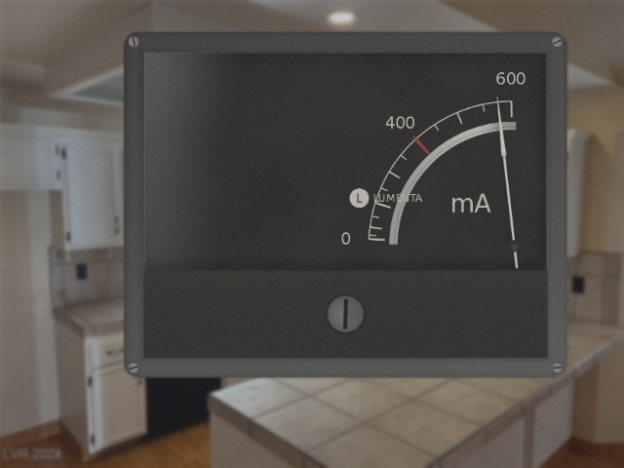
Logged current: {"value": 575, "unit": "mA"}
